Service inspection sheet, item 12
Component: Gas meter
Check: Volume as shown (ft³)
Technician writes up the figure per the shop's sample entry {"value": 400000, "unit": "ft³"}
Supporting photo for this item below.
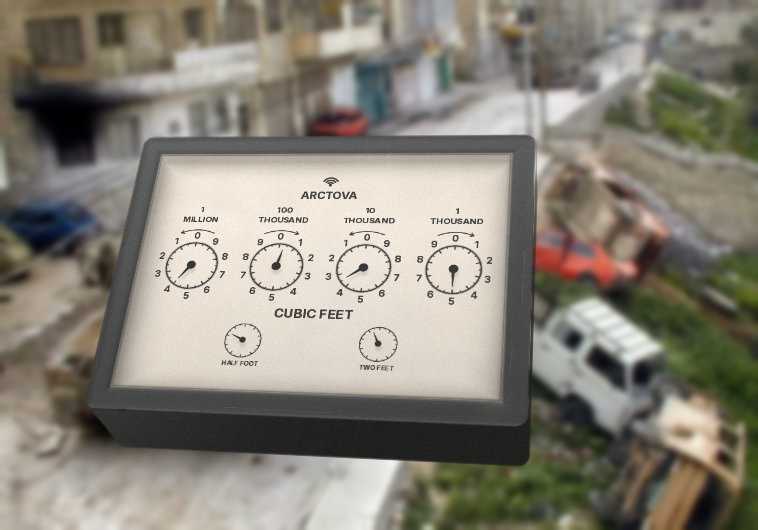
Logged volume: {"value": 403500, "unit": "ft³"}
